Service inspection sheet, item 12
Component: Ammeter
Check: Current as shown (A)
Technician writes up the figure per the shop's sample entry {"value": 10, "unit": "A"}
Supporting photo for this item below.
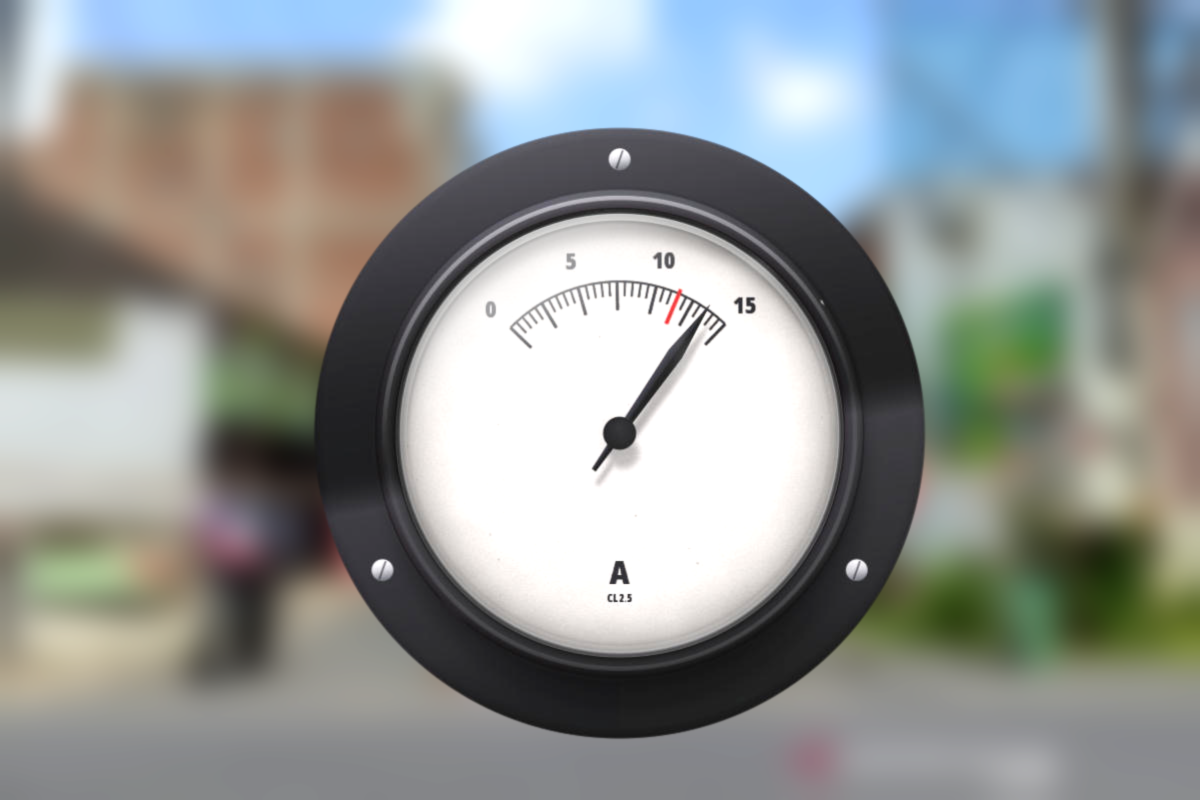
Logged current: {"value": 13.5, "unit": "A"}
